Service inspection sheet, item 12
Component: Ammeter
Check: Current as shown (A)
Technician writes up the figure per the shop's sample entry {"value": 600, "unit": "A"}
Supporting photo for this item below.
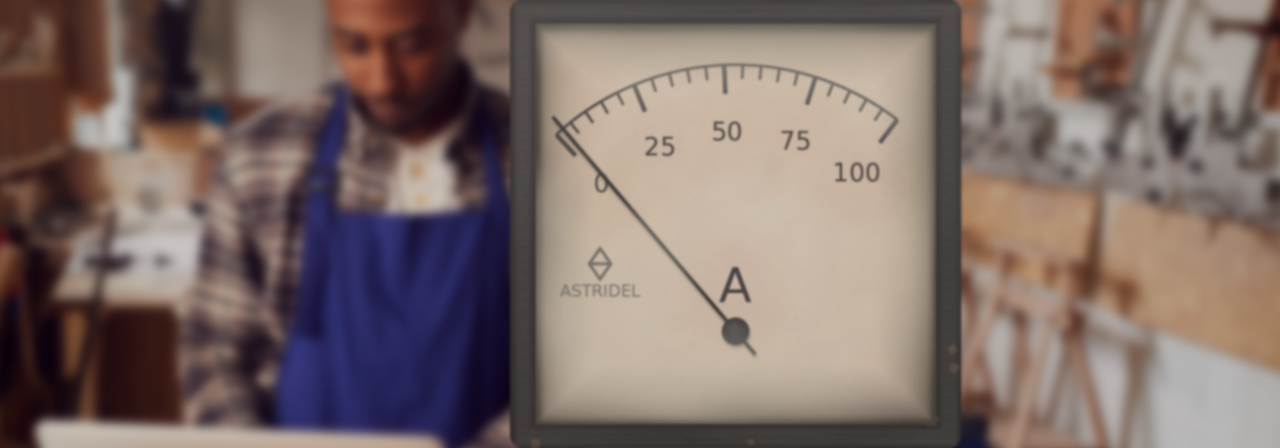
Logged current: {"value": 2.5, "unit": "A"}
